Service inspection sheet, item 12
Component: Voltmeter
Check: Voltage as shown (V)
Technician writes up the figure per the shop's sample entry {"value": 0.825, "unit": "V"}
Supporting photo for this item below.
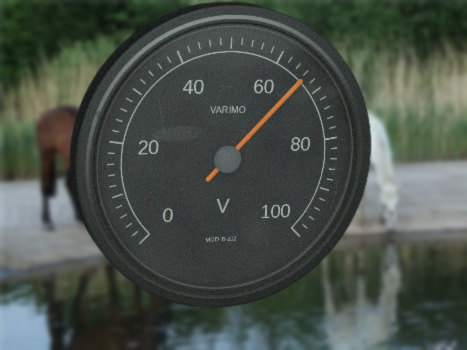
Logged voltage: {"value": 66, "unit": "V"}
